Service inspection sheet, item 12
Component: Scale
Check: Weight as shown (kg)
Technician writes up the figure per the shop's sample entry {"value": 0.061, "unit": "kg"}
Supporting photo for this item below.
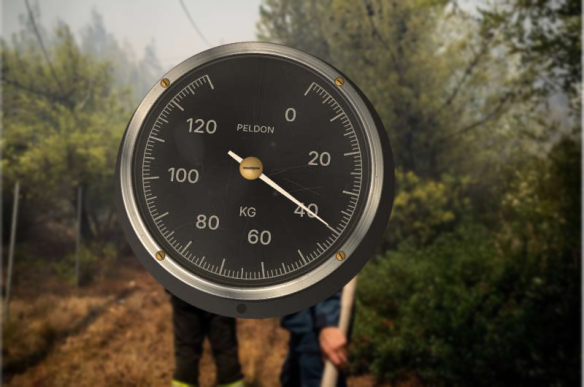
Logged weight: {"value": 40, "unit": "kg"}
